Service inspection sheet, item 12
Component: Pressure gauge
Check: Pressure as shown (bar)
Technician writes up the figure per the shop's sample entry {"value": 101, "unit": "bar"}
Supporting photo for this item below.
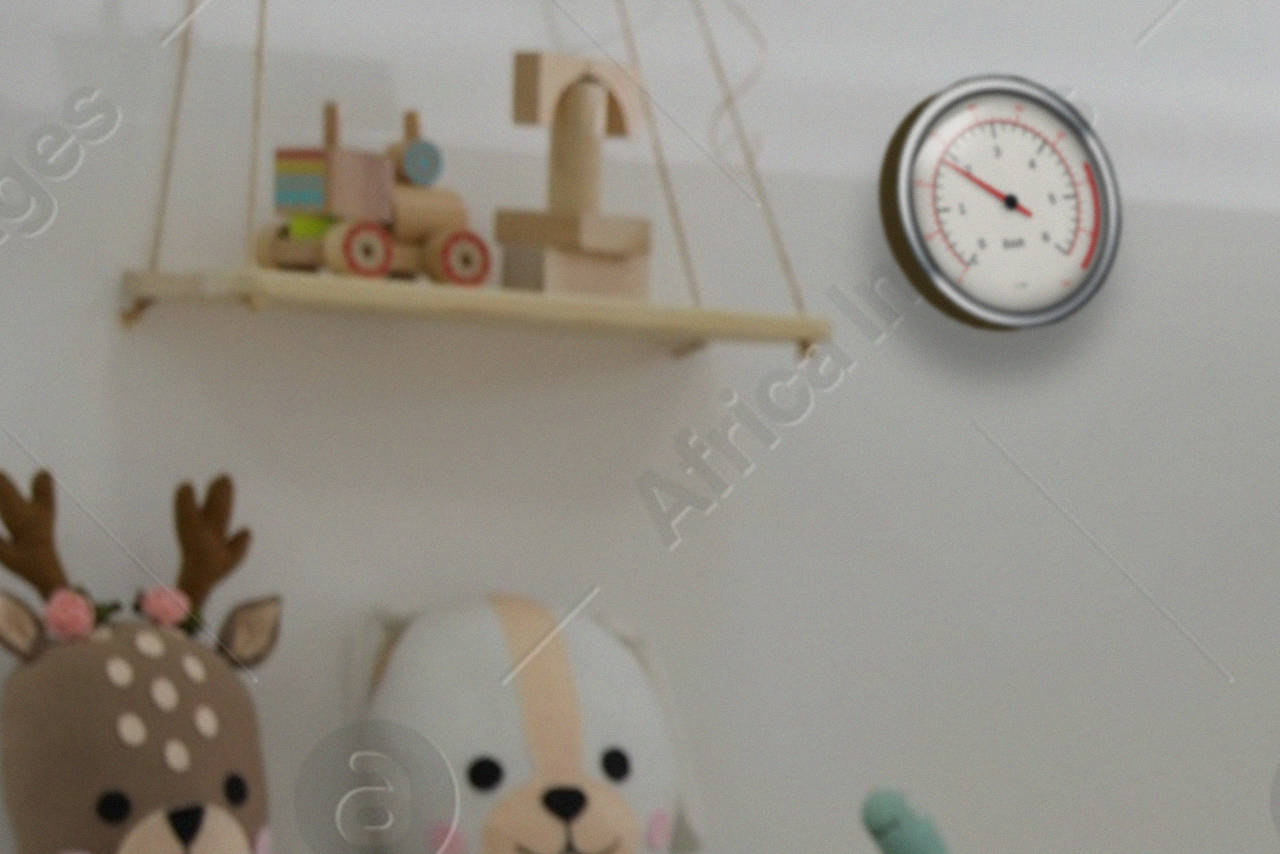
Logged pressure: {"value": 1.8, "unit": "bar"}
